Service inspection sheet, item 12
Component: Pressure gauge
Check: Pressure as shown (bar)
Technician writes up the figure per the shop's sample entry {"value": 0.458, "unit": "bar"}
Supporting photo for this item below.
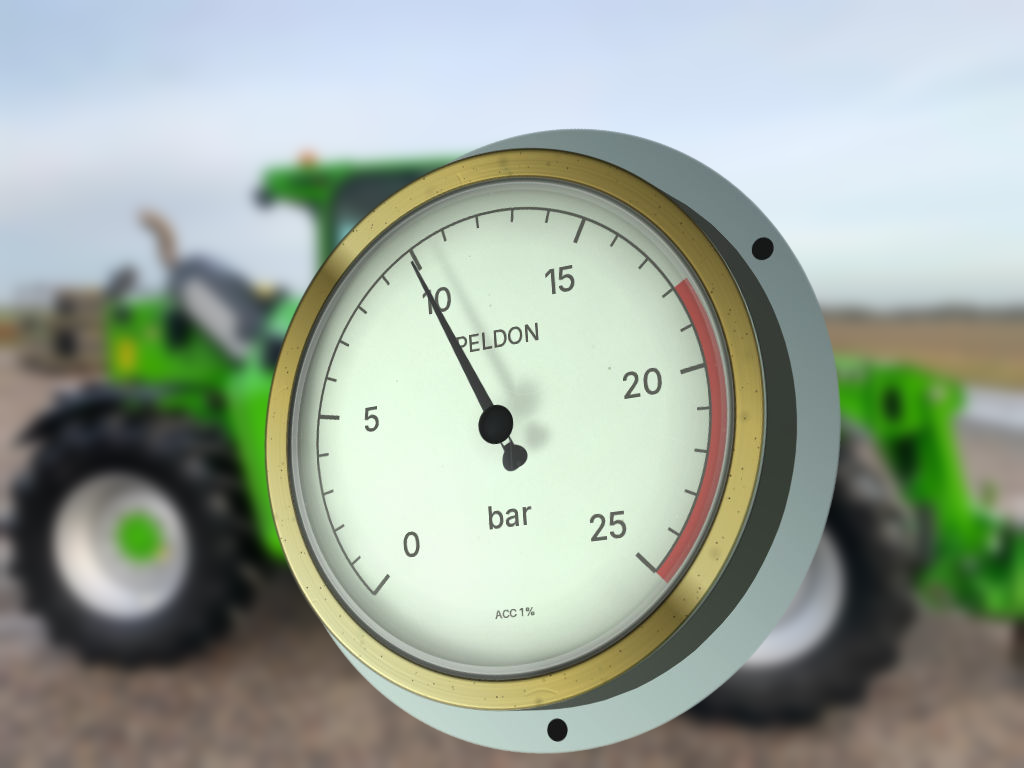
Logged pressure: {"value": 10, "unit": "bar"}
